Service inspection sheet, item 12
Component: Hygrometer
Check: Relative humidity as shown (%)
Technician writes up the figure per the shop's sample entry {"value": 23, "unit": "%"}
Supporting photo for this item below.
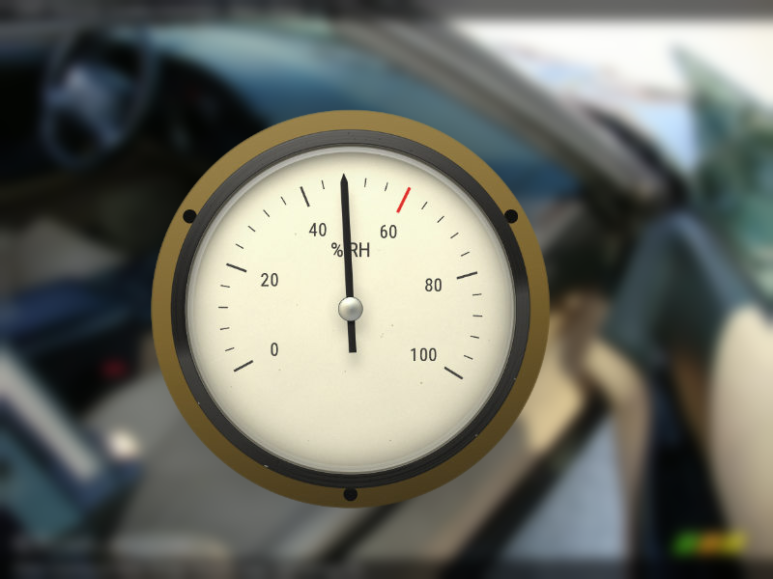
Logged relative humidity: {"value": 48, "unit": "%"}
